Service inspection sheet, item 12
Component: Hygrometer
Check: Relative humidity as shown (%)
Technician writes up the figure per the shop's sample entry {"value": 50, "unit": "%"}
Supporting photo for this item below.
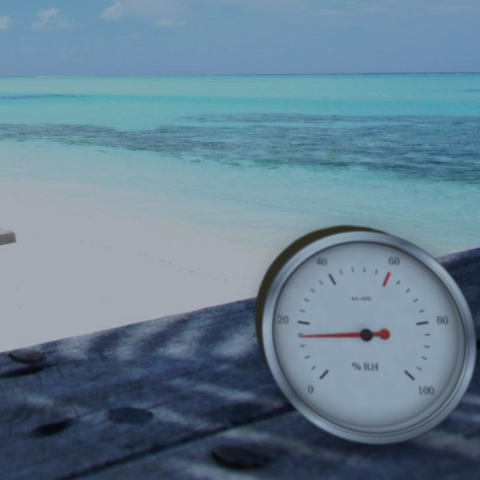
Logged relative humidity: {"value": 16, "unit": "%"}
